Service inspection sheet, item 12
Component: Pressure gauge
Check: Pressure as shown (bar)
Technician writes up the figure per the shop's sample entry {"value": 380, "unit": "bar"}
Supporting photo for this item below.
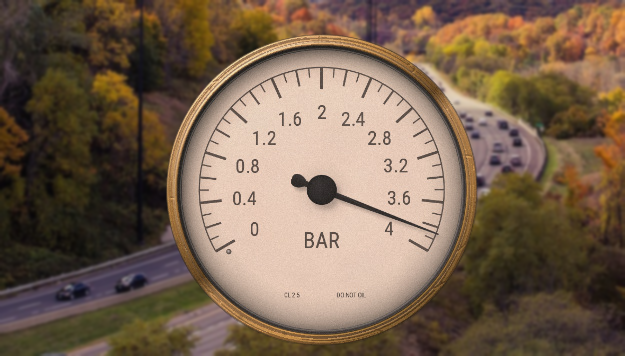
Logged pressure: {"value": 3.85, "unit": "bar"}
